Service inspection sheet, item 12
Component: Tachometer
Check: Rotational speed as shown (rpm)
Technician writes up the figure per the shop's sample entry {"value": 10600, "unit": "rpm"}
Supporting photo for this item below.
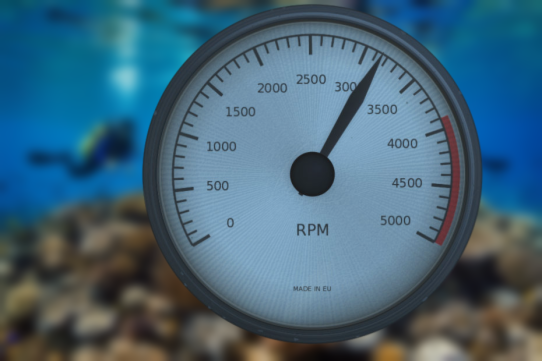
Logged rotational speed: {"value": 3150, "unit": "rpm"}
